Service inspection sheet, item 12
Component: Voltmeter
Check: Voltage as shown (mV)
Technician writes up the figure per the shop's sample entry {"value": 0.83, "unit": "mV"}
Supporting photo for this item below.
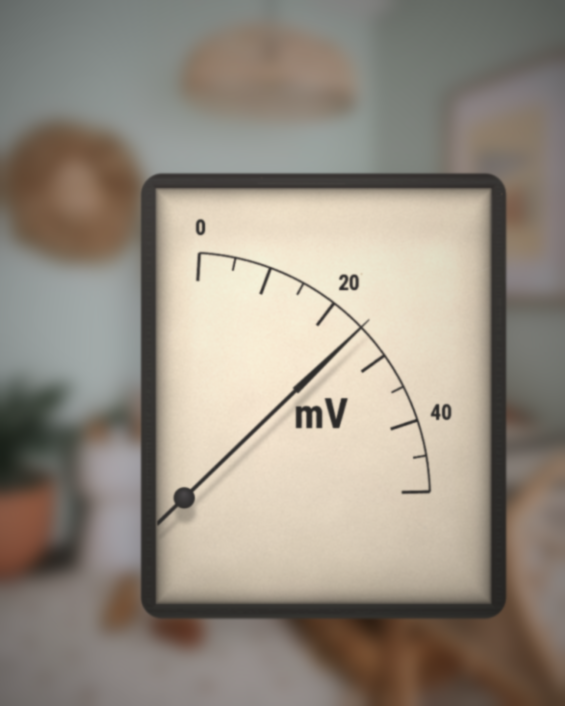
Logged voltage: {"value": 25, "unit": "mV"}
